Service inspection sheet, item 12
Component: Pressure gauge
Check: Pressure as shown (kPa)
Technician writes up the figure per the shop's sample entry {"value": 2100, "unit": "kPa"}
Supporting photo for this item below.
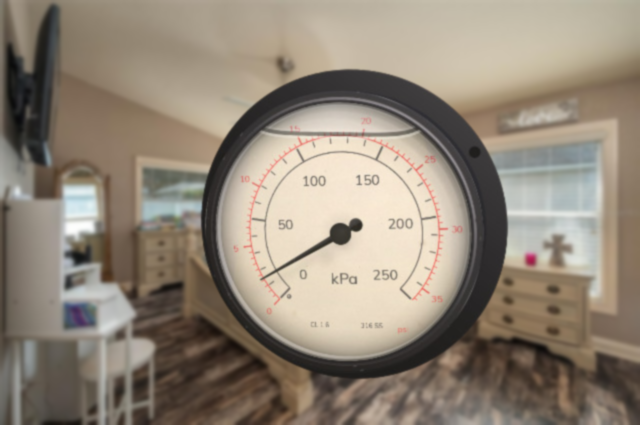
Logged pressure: {"value": 15, "unit": "kPa"}
